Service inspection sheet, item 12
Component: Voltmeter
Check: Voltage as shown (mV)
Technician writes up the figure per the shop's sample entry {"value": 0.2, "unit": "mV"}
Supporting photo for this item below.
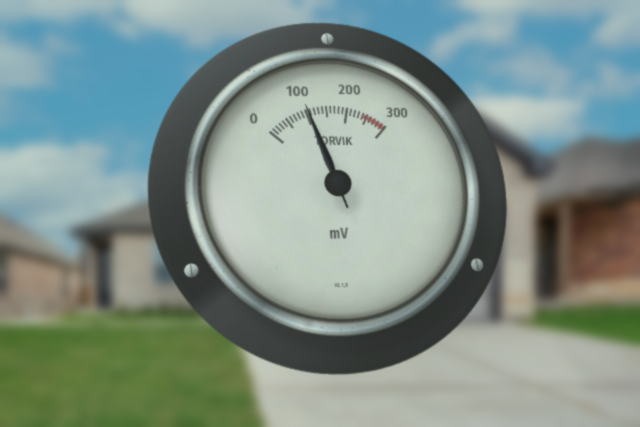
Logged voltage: {"value": 100, "unit": "mV"}
